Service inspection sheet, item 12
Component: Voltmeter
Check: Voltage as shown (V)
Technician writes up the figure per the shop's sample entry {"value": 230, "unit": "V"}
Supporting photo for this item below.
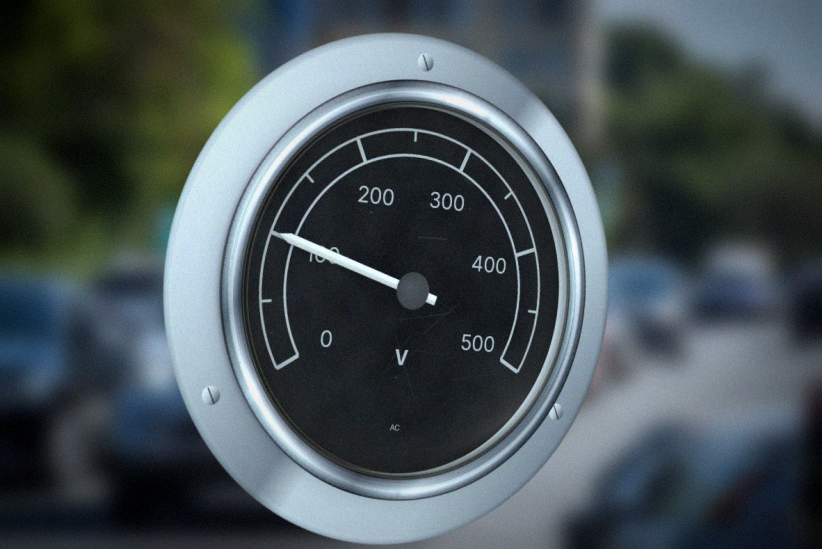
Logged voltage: {"value": 100, "unit": "V"}
